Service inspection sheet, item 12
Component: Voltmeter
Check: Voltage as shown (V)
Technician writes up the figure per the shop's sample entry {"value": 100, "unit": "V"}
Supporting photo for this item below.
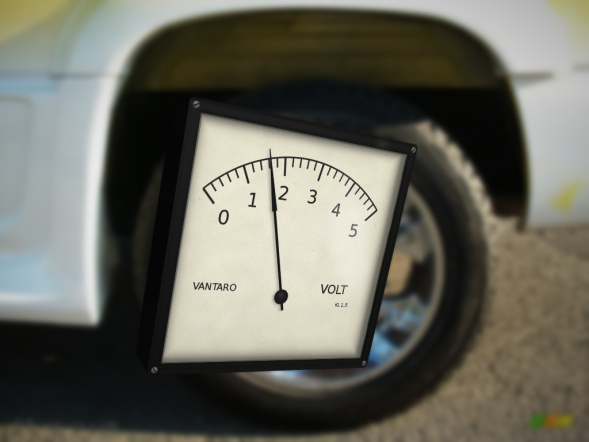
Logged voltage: {"value": 1.6, "unit": "V"}
